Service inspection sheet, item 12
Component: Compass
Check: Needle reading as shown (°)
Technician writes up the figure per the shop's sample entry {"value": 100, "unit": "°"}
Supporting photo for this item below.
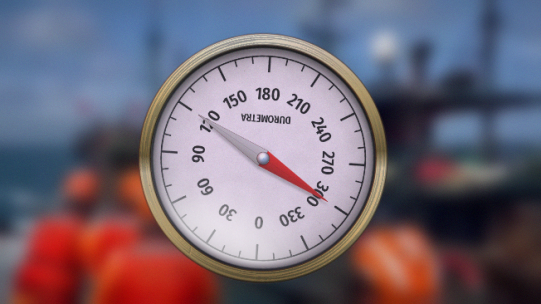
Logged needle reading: {"value": 300, "unit": "°"}
